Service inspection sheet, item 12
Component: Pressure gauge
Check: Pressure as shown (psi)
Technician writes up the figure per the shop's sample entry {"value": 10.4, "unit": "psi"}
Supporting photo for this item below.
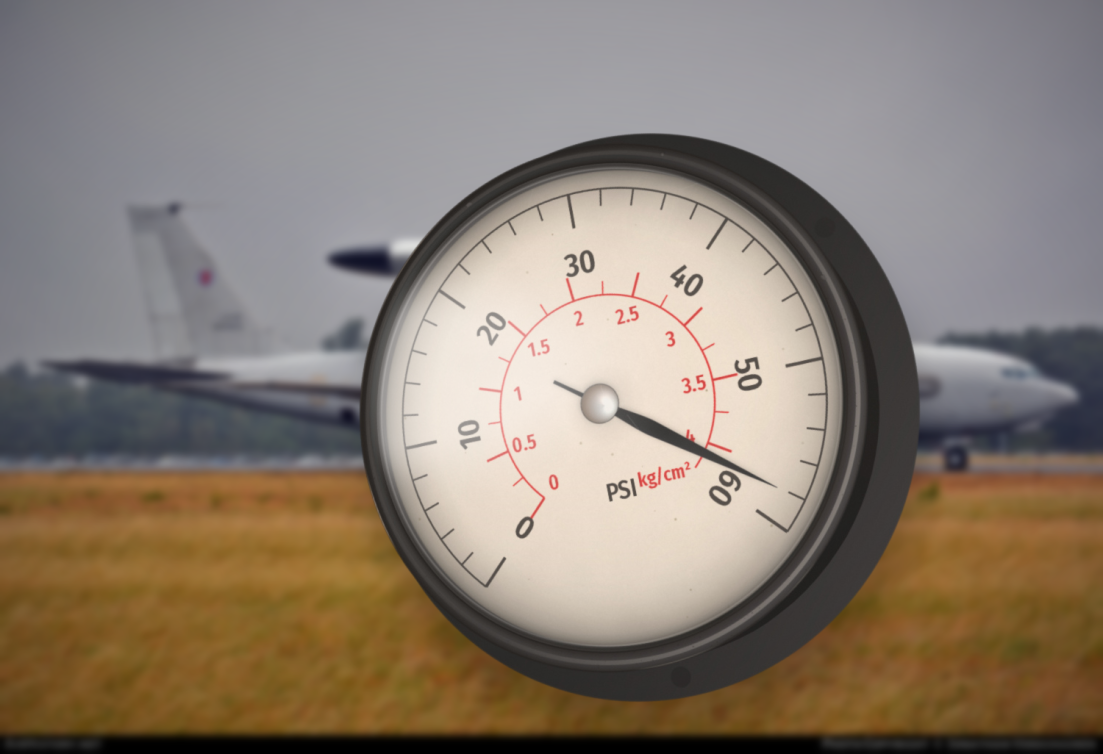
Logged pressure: {"value": 58, "unit": "psi"}
